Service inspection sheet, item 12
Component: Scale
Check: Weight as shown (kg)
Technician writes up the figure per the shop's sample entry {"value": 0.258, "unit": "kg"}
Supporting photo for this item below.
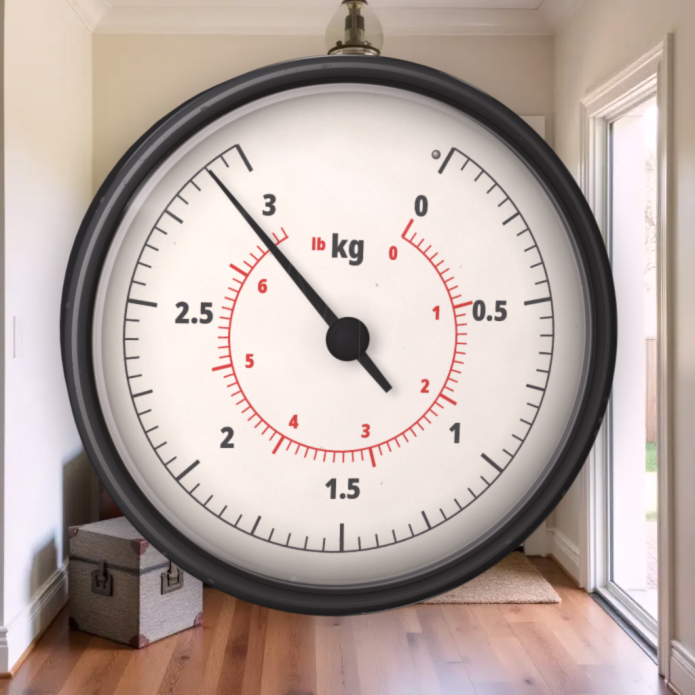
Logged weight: {"value": 2.9, "unit": "kg"}
